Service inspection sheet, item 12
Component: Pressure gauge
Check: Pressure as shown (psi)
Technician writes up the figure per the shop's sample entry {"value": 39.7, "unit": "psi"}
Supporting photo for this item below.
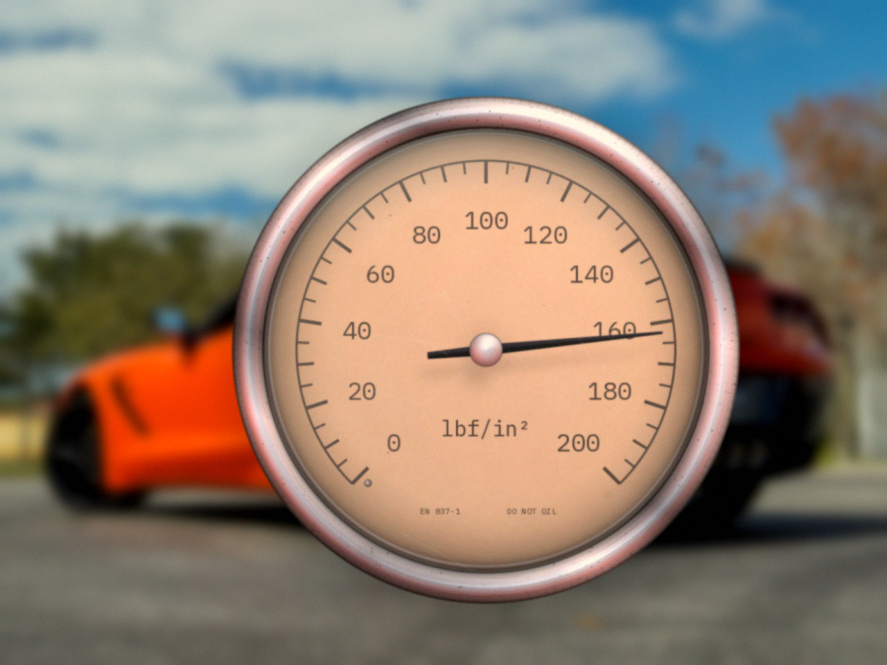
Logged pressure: {"value": 162.5, "unit": "psi"}
